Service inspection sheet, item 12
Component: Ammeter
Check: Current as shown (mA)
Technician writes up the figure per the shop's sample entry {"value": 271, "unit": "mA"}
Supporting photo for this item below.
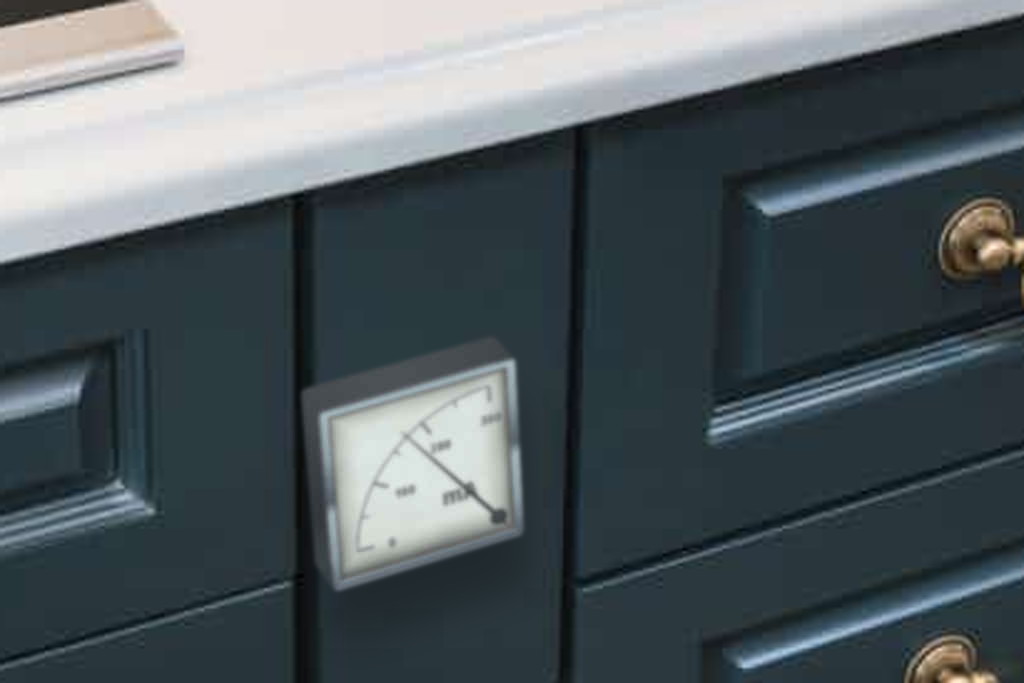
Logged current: {"value": 175, "unit": "mA"}
